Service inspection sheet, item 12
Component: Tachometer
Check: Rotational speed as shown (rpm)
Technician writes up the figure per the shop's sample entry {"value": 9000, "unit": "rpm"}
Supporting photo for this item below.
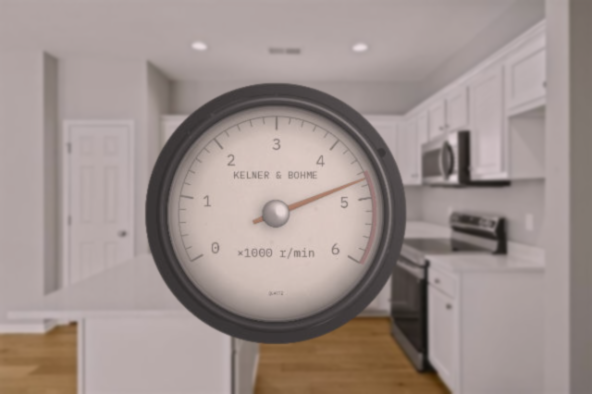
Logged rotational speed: {"value": 4700, "unit": "rpm"}
